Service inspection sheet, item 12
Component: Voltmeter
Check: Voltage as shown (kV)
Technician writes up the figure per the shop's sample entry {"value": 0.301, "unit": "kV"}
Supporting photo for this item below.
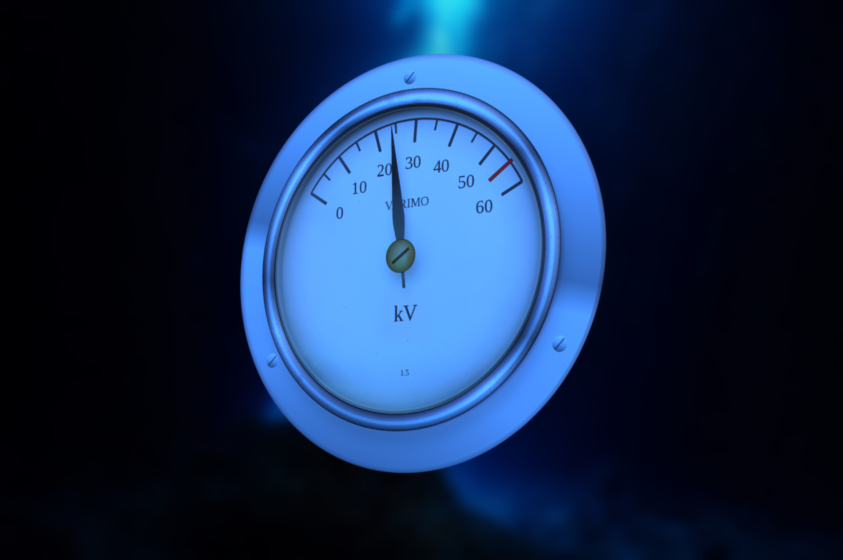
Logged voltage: {"value": 25, "unit": "kV"}
